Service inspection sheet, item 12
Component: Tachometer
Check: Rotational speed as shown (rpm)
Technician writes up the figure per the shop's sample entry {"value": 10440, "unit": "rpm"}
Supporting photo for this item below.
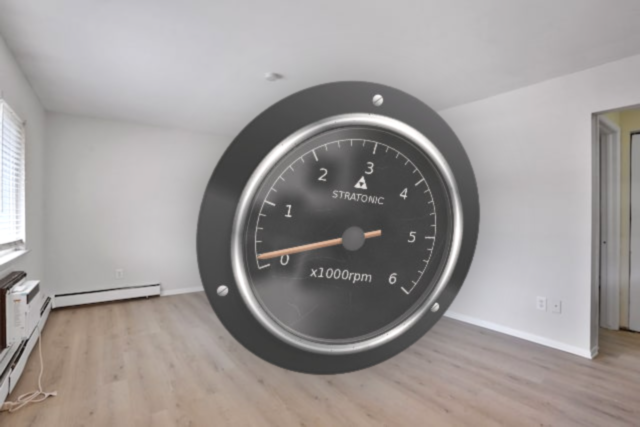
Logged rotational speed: {"value": 200, "unit": "rpm"}
